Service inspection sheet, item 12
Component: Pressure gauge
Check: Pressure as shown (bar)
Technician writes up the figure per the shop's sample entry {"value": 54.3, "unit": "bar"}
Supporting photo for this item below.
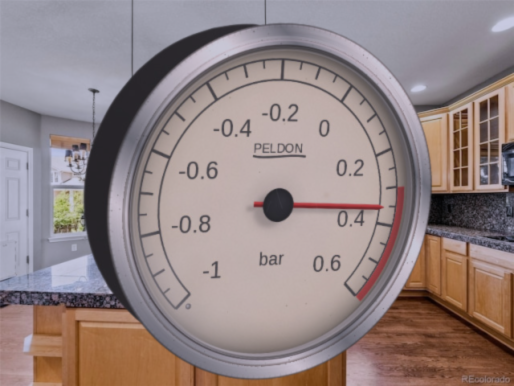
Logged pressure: {"value": 0.35, "unit": "bar"}
